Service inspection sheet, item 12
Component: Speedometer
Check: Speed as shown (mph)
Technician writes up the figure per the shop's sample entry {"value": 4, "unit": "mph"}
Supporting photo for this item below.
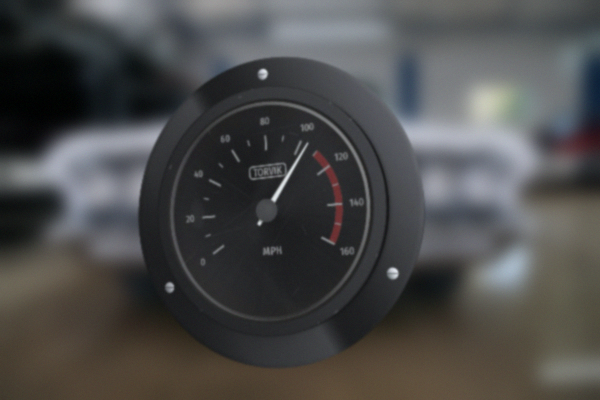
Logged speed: {"value": 105, "unit": "mph"}
